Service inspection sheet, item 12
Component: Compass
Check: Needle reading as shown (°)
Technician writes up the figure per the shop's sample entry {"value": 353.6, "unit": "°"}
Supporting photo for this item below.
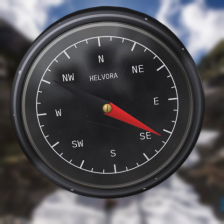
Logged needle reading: {"value": 125, "unit": "°"}
